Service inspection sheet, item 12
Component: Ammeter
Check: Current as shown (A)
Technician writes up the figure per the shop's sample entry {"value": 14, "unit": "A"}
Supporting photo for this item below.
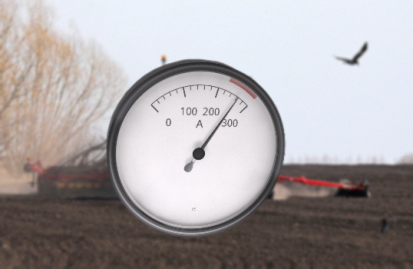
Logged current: {"value": 260, "unit": "A"}
